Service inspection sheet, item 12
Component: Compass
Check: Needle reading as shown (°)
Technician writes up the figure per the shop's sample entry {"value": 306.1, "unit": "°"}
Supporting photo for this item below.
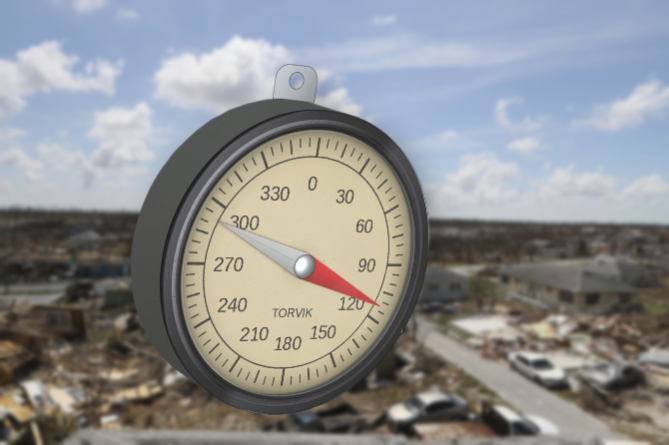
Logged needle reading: {"value": 112.5, "unit": "°"}
